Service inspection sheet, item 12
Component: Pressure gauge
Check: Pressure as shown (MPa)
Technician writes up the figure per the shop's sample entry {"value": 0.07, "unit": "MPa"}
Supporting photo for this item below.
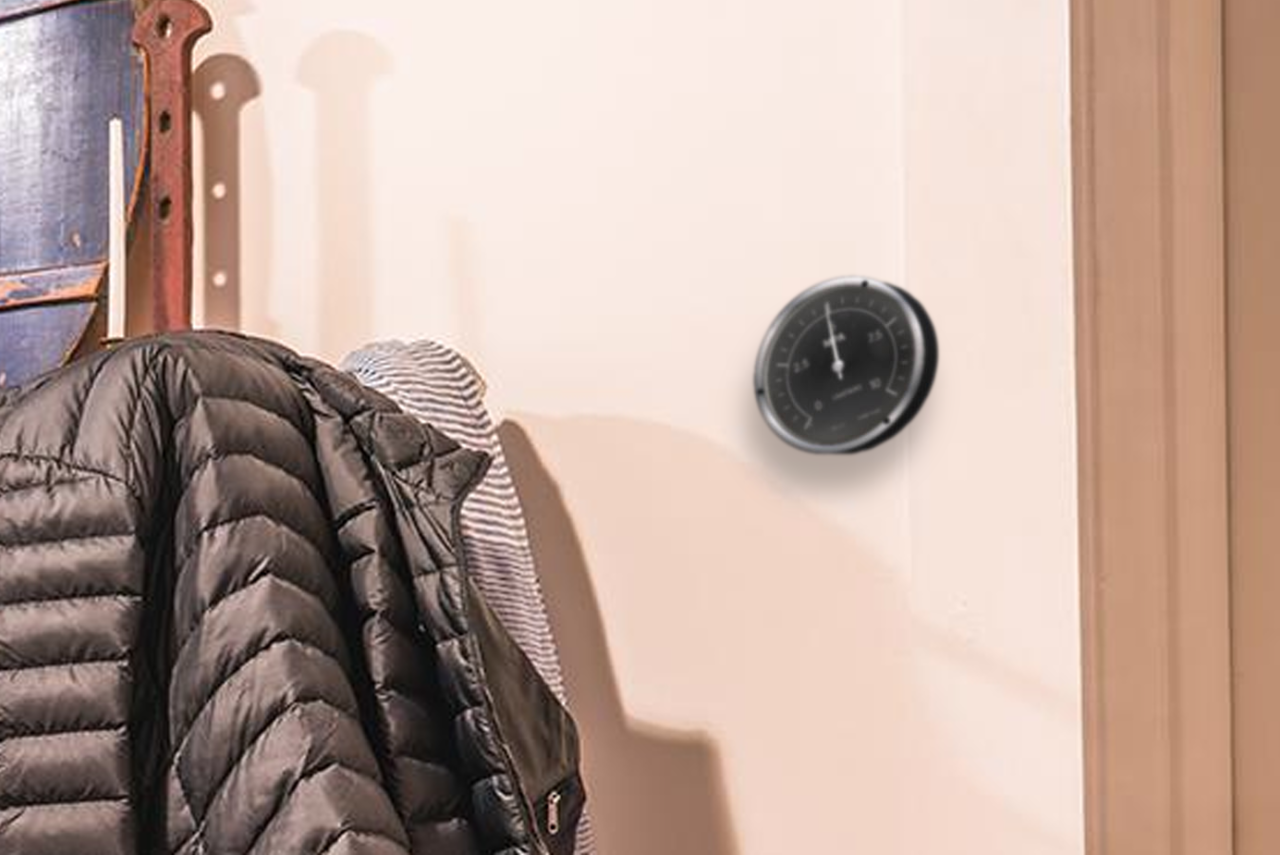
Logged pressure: {"value": 5, "unit": "MPa"}
